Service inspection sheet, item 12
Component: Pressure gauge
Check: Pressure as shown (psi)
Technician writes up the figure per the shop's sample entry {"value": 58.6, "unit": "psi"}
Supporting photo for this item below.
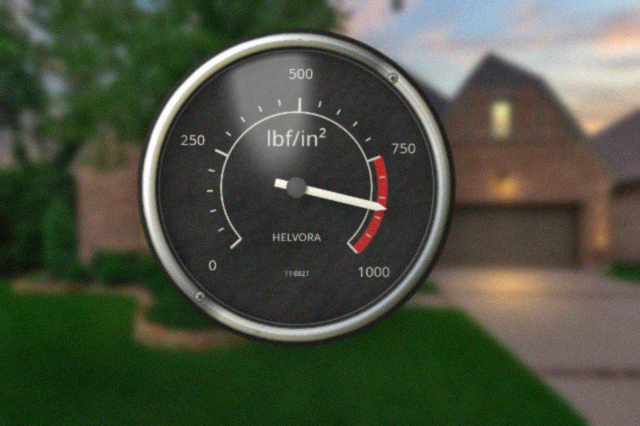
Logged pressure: {"value": 875, "unit": "psi"}
